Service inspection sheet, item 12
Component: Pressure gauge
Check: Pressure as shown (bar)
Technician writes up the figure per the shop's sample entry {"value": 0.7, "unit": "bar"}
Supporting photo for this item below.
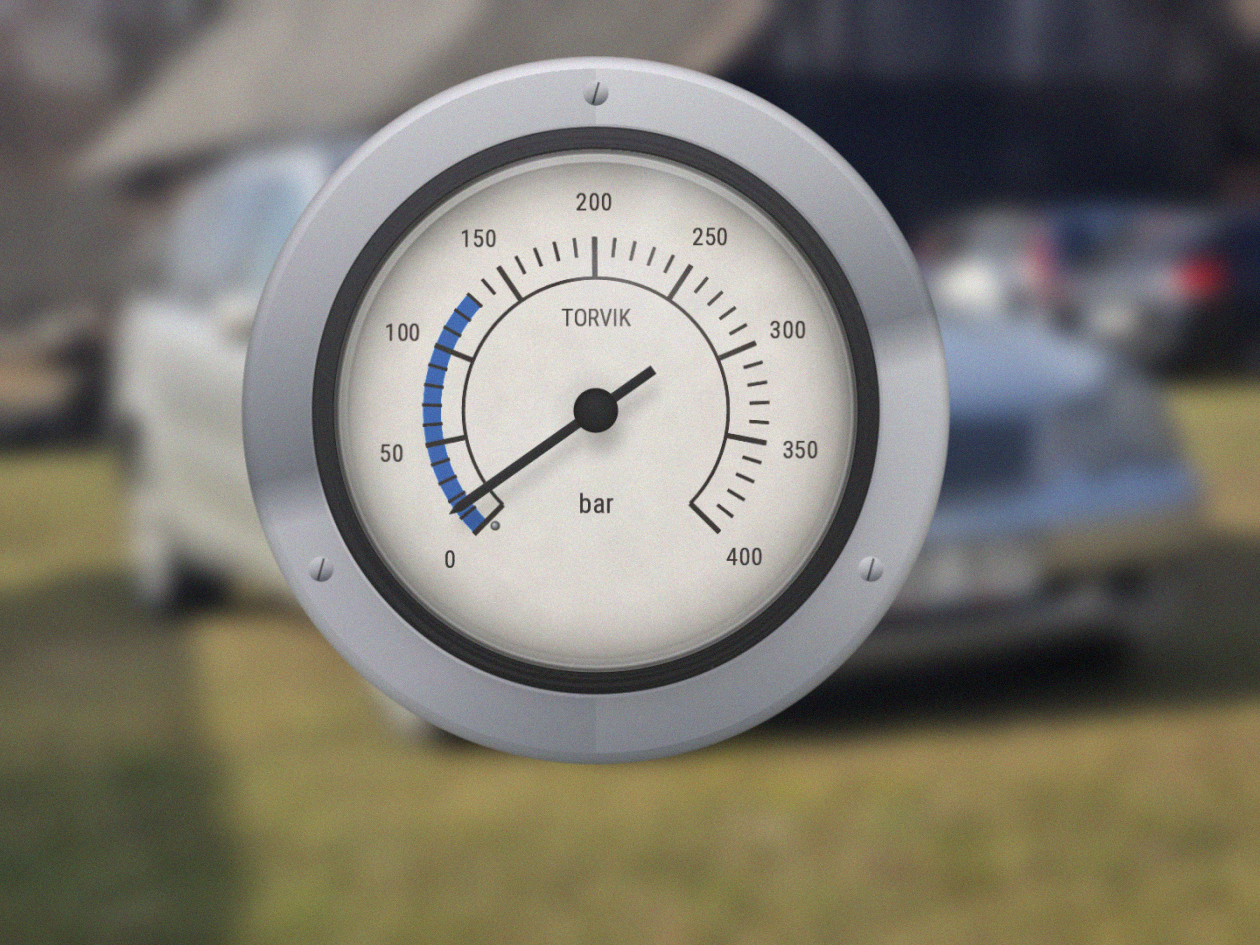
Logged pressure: {"value": 15, "unit": "bar"}
